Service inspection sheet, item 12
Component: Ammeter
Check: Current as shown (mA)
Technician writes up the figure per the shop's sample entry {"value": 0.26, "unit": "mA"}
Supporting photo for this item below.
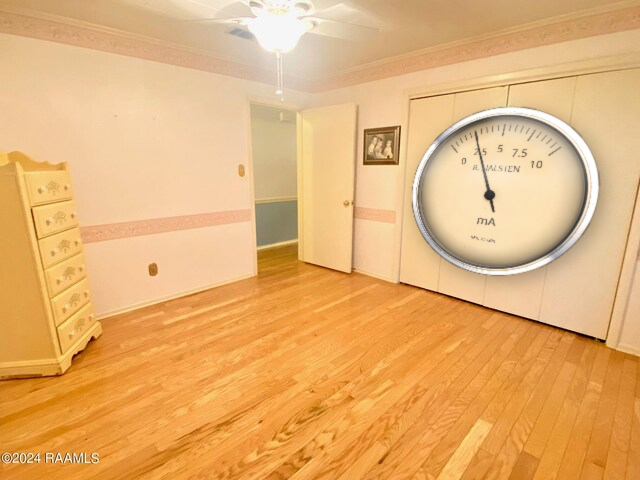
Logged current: {"value": 2.5, "unit": "mA"}
